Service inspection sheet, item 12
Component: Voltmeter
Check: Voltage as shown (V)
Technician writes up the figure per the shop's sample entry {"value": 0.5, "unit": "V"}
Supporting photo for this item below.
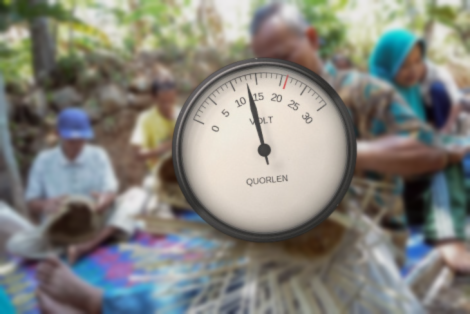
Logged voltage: {"value": 13, "unit": "V"}
